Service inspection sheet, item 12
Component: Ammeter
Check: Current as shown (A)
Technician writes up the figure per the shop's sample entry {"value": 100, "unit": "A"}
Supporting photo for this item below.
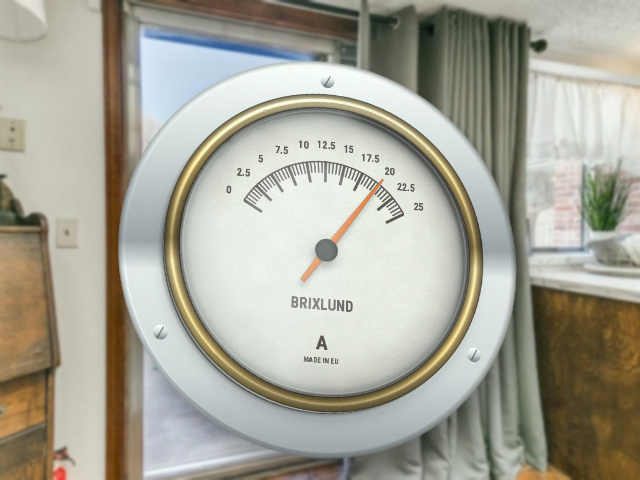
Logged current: {"value": 20, "unit": "A"}
